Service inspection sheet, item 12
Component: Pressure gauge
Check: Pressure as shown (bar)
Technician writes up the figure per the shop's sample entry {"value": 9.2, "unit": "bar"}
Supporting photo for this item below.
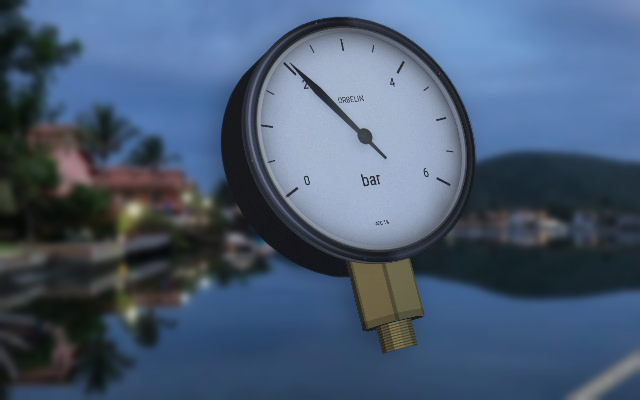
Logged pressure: {"value": 2, "unit": "bar"}
